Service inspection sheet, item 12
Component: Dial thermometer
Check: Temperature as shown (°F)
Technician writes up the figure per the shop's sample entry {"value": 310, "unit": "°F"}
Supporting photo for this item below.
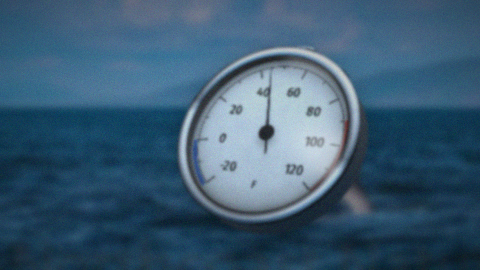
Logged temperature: {"value": 45, "unit": "°F"}
